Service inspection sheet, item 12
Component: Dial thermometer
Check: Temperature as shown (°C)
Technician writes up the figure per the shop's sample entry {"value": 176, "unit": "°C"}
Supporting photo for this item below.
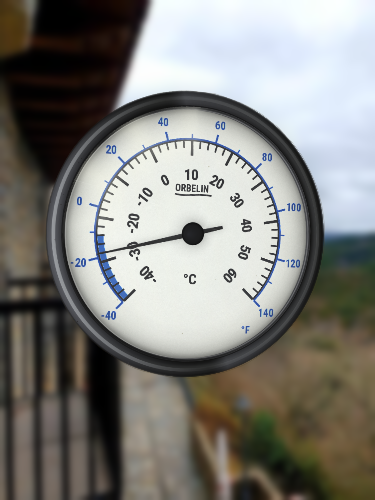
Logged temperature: {"value": -28, "unit": "°C"}
